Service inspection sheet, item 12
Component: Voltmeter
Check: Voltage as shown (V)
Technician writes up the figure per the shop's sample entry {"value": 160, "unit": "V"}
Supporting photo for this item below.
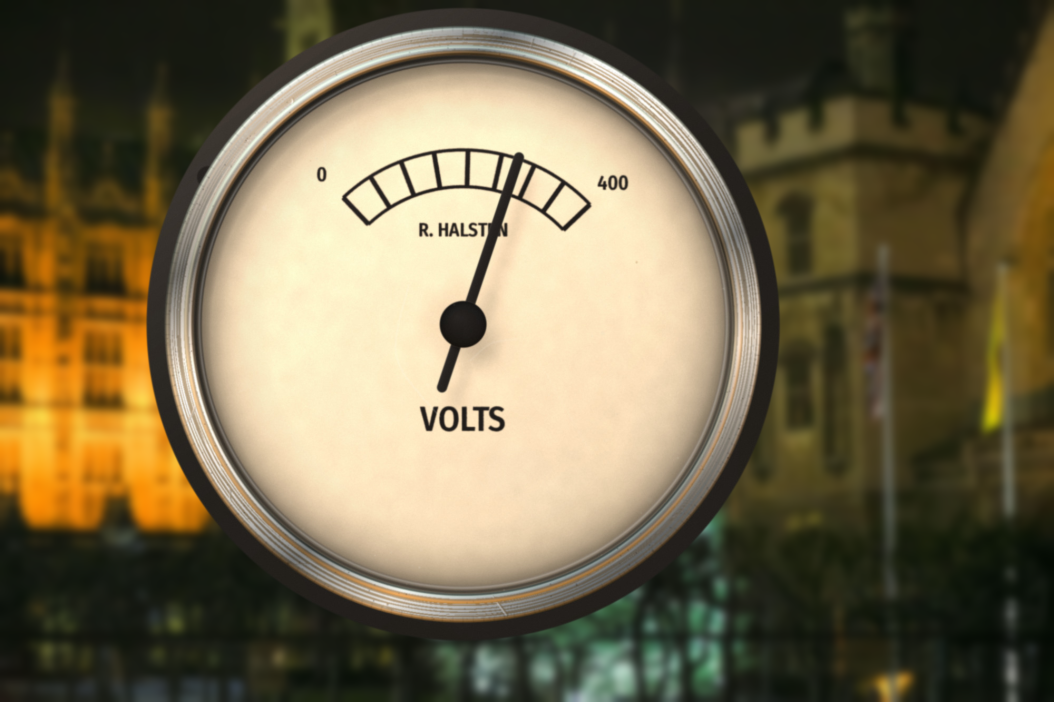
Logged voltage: {"value": 275, "unit": "V"}
